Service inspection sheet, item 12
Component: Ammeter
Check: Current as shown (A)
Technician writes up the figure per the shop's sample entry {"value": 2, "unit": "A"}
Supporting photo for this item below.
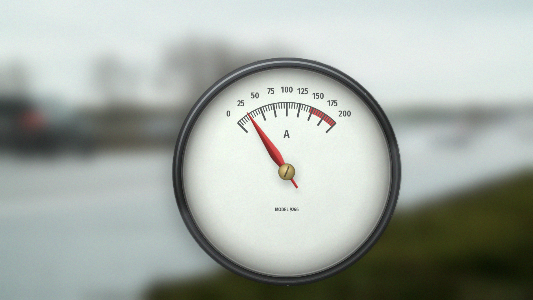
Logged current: {"value": 25, "unit": "A"}
